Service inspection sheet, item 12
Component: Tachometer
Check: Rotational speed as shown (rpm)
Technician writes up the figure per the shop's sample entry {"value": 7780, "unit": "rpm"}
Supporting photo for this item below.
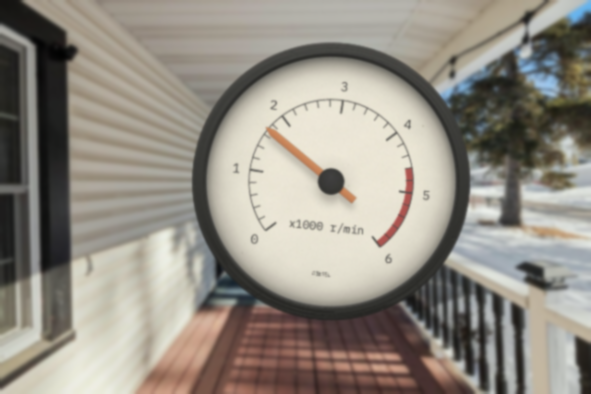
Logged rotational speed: {"value": 1700, "unit": "rpm"}
